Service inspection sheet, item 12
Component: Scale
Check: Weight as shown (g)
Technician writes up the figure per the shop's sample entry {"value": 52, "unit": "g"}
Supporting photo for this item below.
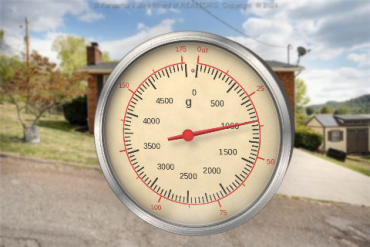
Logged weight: {"value": 1000, "unit": "g"}
